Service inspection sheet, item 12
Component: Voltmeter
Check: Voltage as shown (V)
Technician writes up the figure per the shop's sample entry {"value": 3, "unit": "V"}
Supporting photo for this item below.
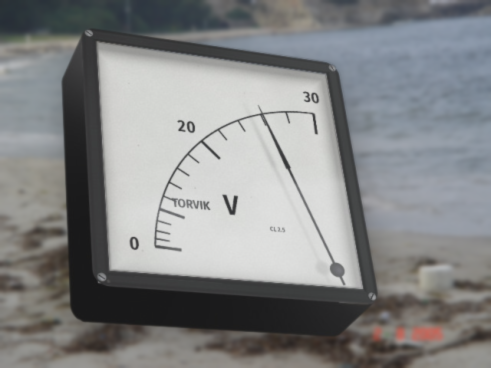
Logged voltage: {"value": 26, "unit": "V"}
